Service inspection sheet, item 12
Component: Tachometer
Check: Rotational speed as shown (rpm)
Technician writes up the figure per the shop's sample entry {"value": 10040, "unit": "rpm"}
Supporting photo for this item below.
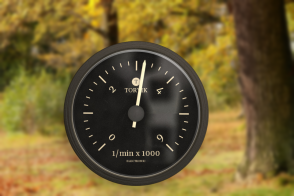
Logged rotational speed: {"value": 3200, "unit": "rpm"}
